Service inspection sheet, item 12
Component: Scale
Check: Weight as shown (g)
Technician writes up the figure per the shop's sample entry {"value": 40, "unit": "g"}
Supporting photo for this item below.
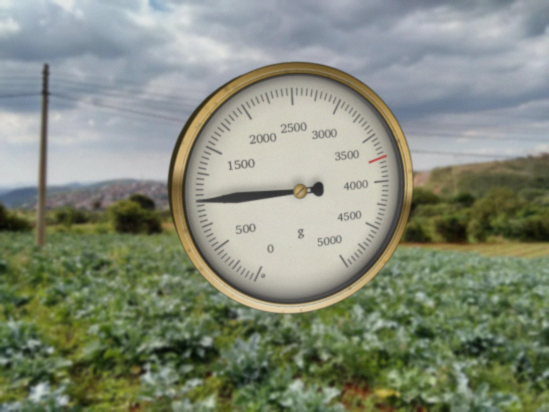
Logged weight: {"value": 1000, "unit": "g"}
